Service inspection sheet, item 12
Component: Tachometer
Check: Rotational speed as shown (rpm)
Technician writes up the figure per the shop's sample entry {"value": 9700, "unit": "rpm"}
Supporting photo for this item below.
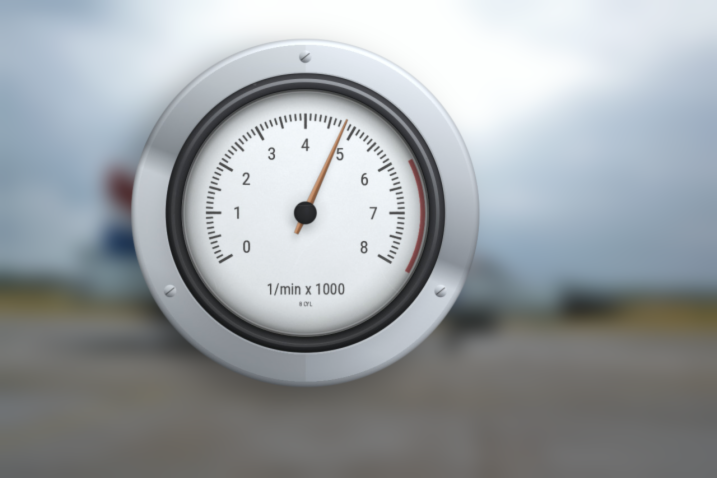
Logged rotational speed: {"value": 4800, "unit": "rpm"}
